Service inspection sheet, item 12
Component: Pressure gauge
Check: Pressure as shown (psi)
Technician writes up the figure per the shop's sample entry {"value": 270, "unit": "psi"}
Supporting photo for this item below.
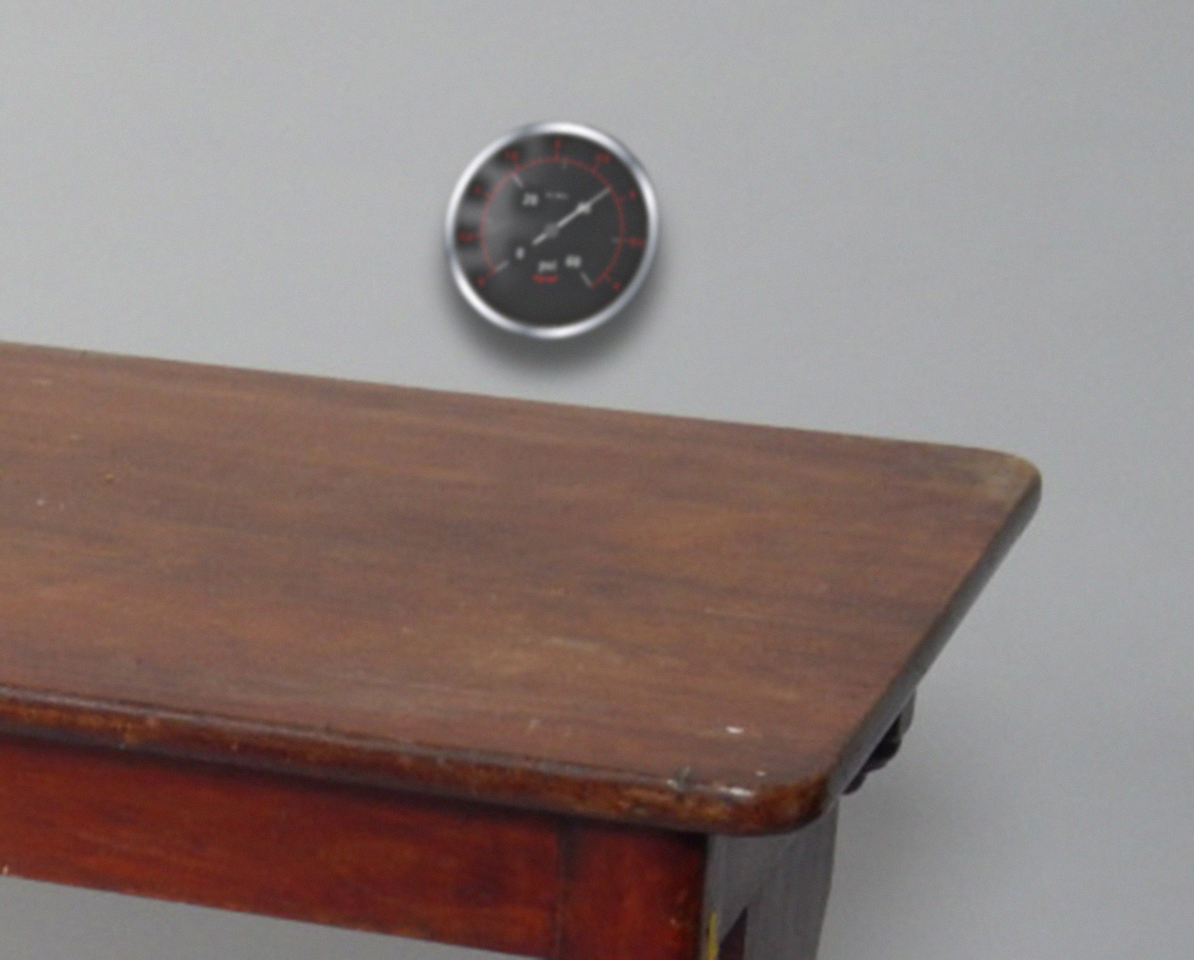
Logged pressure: {"value": 40, "unit": "psi"}
